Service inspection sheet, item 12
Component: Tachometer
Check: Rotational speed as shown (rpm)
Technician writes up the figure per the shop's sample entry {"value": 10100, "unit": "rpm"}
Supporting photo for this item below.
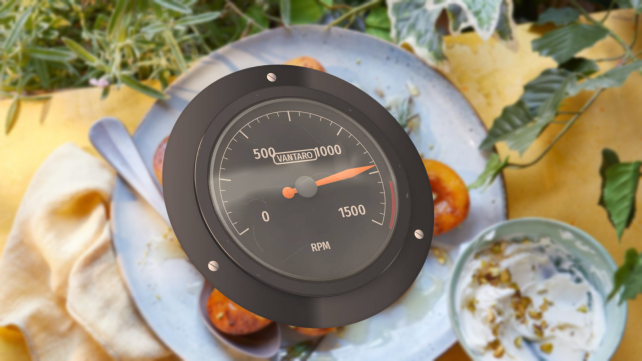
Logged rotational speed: {"value": 1225, "unit": "rpm"}
